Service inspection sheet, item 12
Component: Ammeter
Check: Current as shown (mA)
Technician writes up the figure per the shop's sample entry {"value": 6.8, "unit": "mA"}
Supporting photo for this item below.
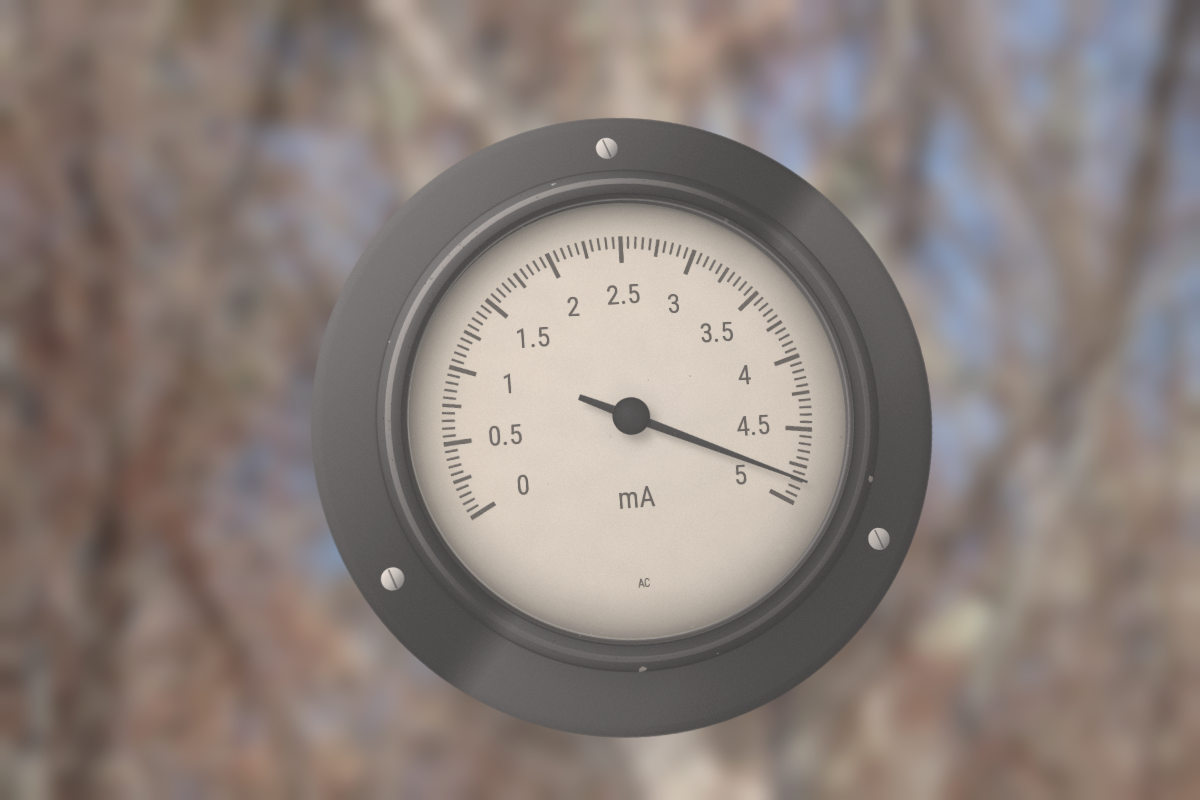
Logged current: {"value": 4.85, "unit": "mA"}
